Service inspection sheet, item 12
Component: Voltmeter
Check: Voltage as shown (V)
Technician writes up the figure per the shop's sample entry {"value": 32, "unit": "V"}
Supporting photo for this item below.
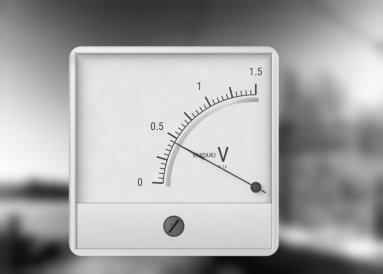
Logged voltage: {"value": 0.45, "unit": "V"}
